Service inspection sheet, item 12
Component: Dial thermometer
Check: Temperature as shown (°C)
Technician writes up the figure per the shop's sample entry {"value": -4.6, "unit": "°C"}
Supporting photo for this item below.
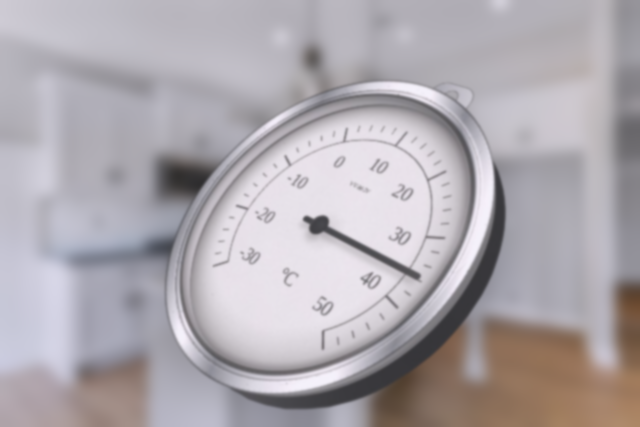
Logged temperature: {"value": 36, "unit": "°C"}
